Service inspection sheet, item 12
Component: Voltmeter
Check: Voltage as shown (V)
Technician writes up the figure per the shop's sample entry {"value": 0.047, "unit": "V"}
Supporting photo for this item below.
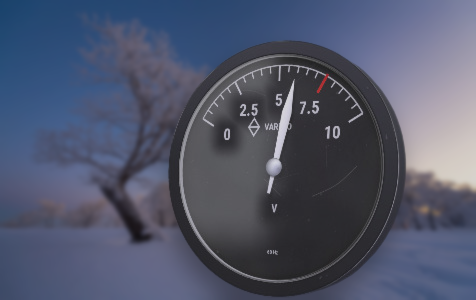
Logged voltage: {"value": 6, "unit": "V"}
